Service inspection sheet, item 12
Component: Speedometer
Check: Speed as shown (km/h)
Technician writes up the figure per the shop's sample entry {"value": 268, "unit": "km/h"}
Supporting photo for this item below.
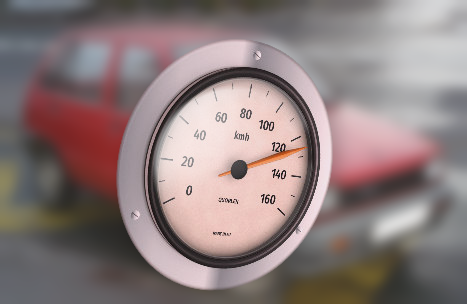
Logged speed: {"value": 125, "unit": "km/h"}
